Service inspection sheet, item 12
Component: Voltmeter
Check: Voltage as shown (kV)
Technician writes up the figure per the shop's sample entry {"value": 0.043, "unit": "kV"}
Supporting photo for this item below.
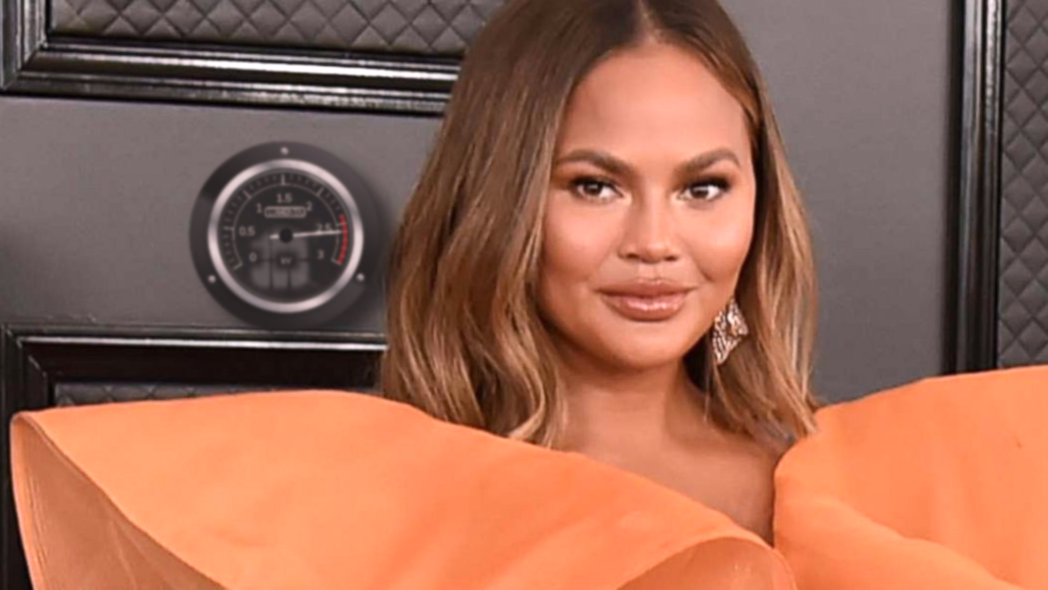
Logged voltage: {"value": 2.6, "unit": "kV"}
